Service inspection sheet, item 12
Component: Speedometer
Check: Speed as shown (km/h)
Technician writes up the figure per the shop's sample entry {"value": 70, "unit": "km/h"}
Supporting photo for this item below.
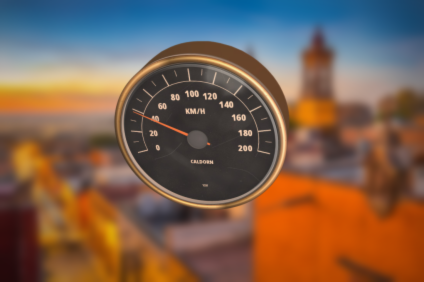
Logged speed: {"value": 40, "unit": "km/h"}
